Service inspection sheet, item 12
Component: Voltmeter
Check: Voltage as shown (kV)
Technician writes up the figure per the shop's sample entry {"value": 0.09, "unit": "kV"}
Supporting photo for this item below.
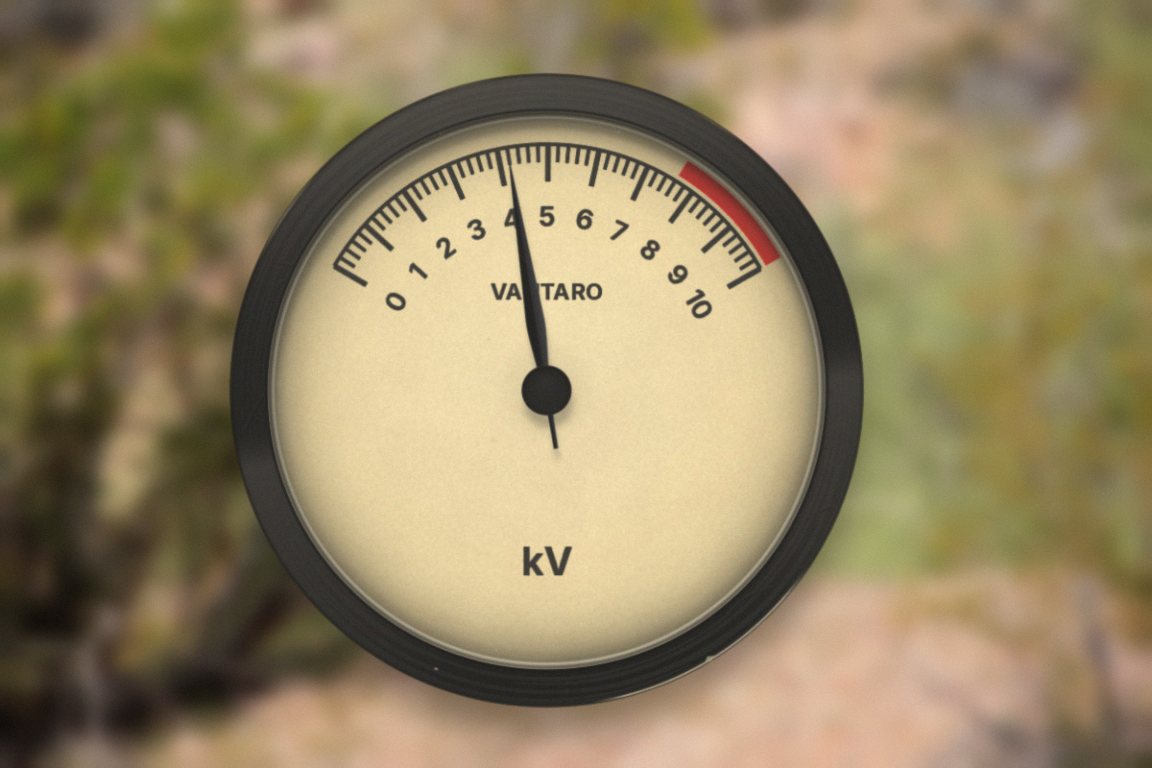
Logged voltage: {"value": 4.2, "unit": "kV"}
